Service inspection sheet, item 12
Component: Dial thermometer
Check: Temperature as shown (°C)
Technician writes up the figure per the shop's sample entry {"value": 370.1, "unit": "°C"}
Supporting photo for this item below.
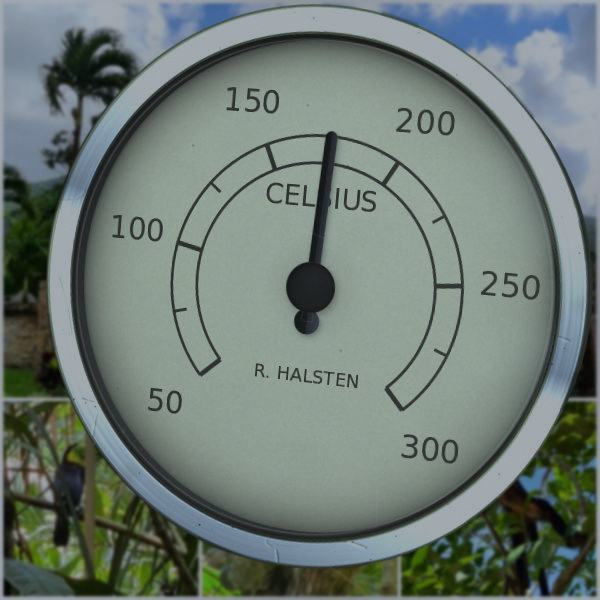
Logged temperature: {"value": 175, "unit": "°C"}
